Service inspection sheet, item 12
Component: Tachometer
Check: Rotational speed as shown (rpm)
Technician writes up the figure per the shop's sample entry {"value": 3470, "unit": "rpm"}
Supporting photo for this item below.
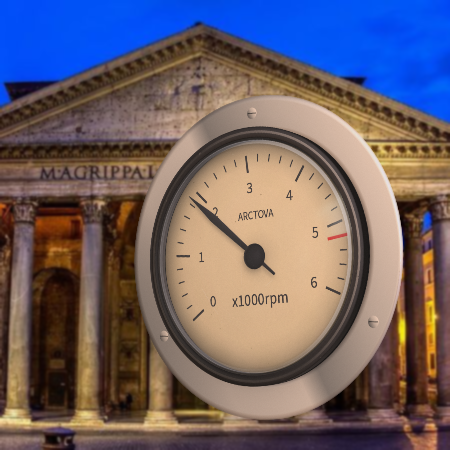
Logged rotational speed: {"value": 1900, "unit": "rpm"}
